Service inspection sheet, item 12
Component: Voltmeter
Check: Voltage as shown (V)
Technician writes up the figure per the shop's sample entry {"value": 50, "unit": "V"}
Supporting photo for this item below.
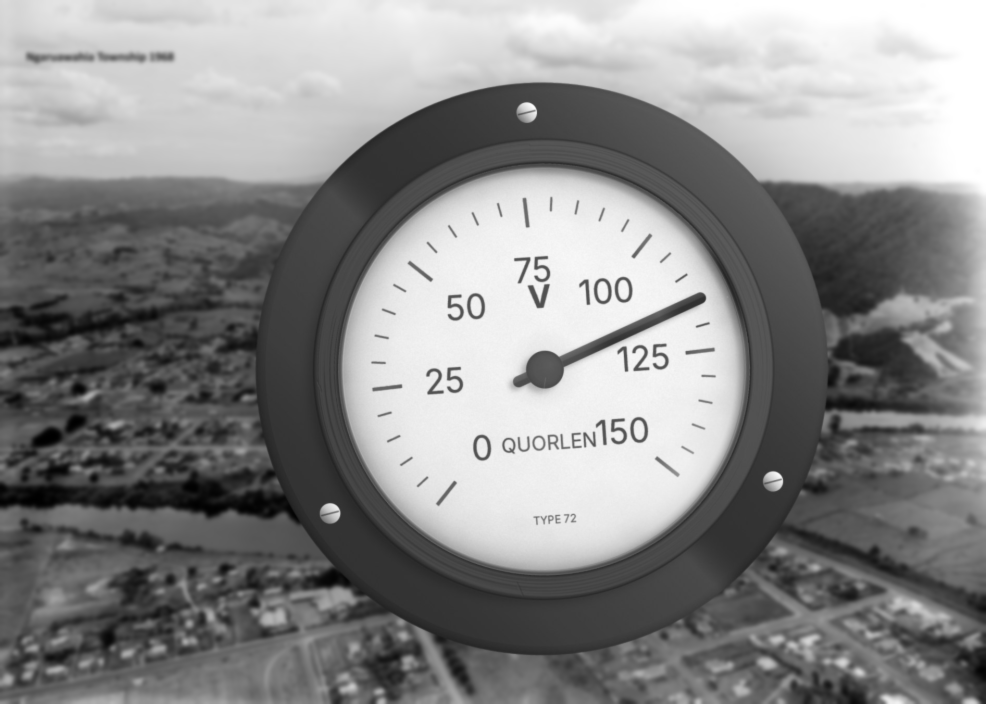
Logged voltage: {"value": 115, "unit": "V"}
